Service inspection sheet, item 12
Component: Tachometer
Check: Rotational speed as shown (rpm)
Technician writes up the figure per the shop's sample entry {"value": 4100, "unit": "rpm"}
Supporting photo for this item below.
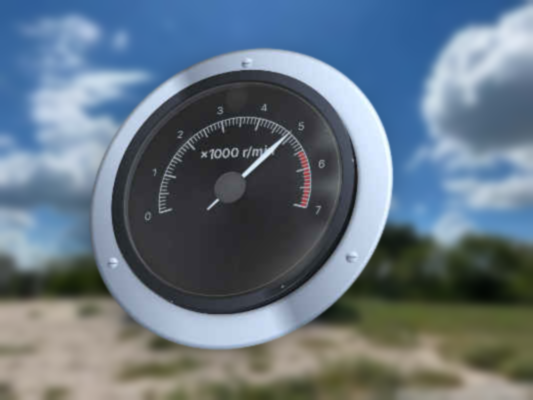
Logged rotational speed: {"value": 5000, "unit": "rpm"}
